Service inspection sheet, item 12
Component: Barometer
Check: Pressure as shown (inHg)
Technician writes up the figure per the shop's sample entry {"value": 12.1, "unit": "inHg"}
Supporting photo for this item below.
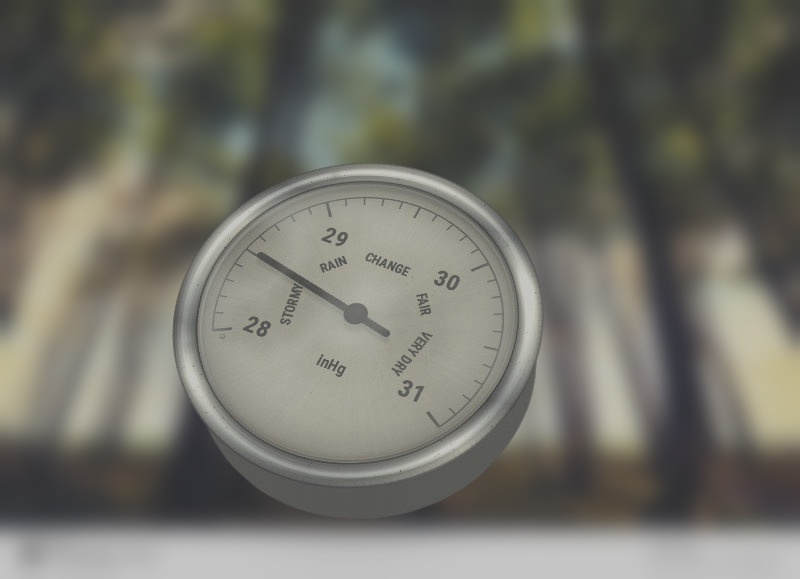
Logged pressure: {"value": 28.5, "unit": "inHg"}
